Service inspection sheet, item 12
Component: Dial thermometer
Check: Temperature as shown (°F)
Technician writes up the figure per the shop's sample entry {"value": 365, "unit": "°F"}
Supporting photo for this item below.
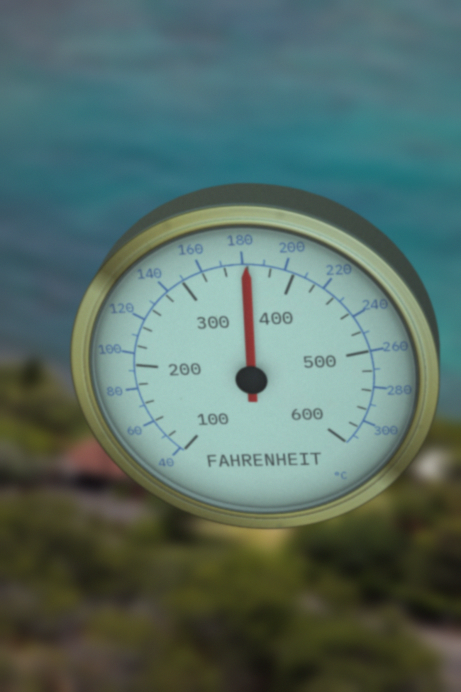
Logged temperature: {"value": 360, "unit": "°F"}
